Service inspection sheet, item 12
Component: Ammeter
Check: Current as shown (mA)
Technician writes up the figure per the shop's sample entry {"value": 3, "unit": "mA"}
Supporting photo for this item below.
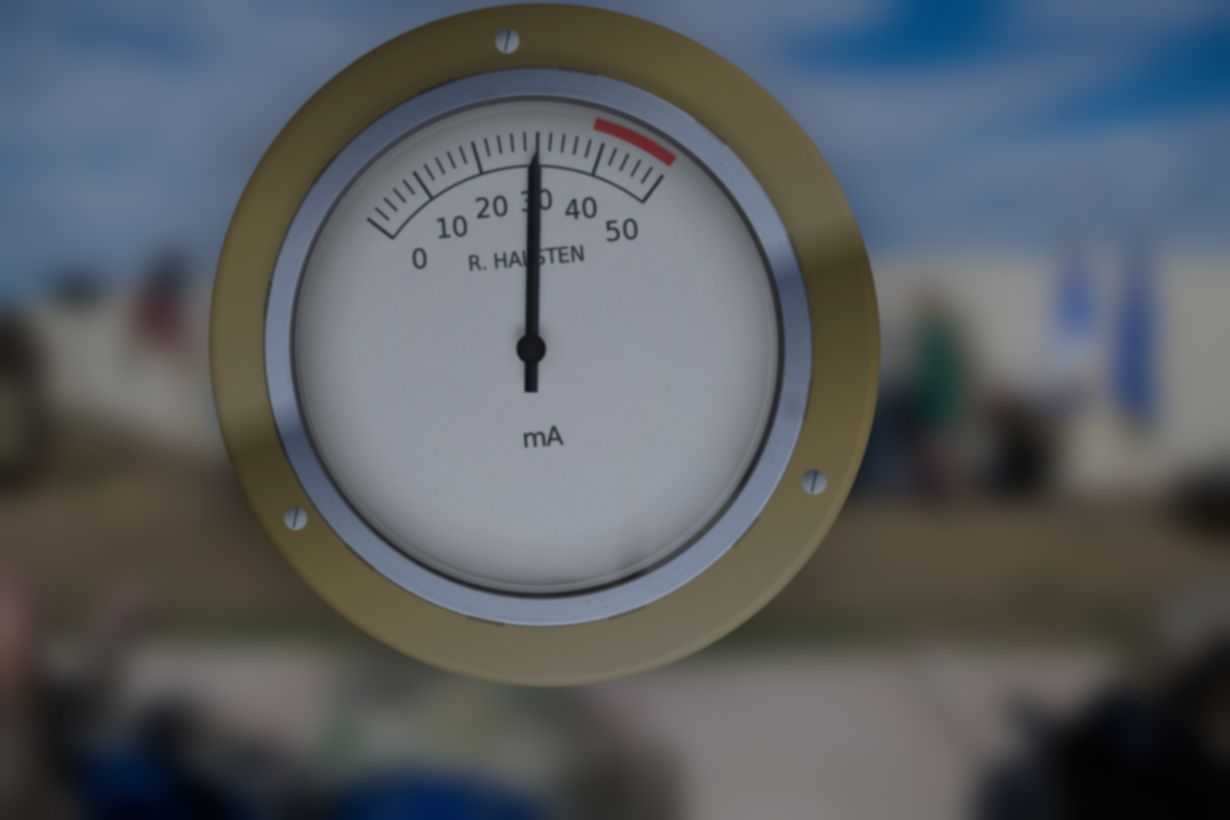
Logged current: {"value": 30, "unit": "mA"}
